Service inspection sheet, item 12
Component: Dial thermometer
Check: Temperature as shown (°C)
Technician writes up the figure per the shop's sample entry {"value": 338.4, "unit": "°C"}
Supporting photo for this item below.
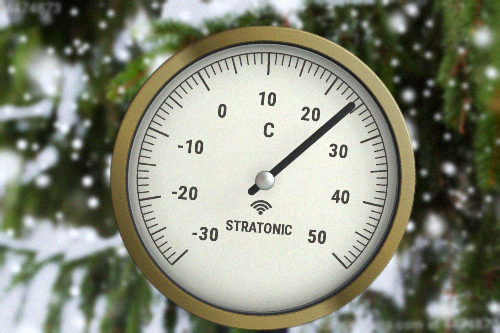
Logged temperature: {"value": 24, "unit": "°C"}
